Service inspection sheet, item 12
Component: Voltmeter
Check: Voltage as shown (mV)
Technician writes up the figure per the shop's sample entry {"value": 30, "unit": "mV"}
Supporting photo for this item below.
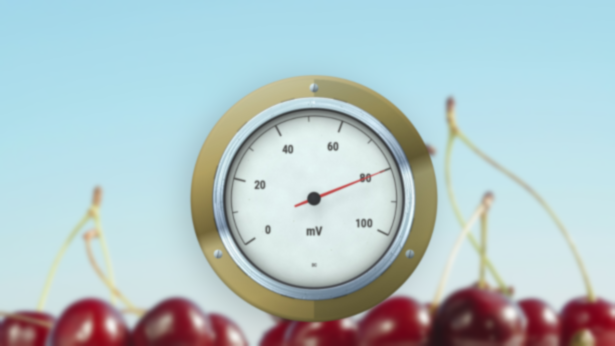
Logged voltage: {"value": 80, "unit": "mV"}
